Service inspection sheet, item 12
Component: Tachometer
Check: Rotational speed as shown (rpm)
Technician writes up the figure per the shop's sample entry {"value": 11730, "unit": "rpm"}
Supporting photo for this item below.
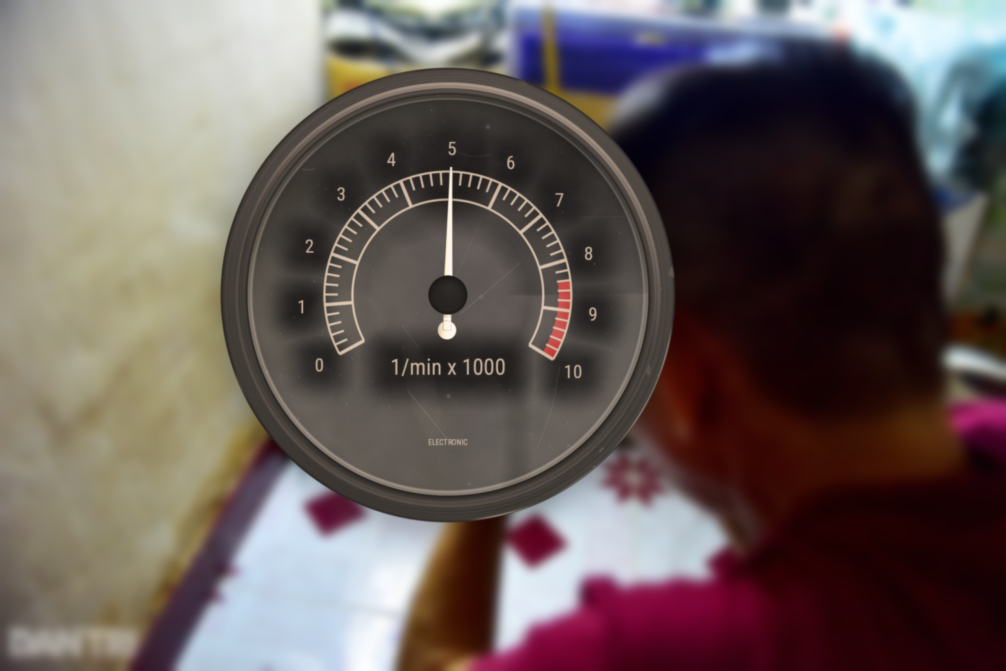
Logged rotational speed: {"value": 5000, "unit": "rpm"}
